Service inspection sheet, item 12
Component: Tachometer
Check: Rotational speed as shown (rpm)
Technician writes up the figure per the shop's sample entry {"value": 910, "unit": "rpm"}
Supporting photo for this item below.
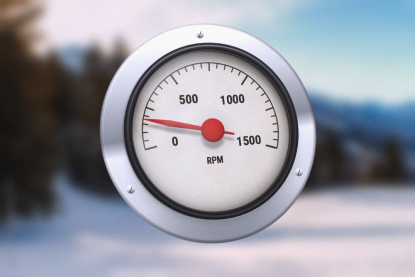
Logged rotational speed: {"value": 175, "unit": "rpm"}
